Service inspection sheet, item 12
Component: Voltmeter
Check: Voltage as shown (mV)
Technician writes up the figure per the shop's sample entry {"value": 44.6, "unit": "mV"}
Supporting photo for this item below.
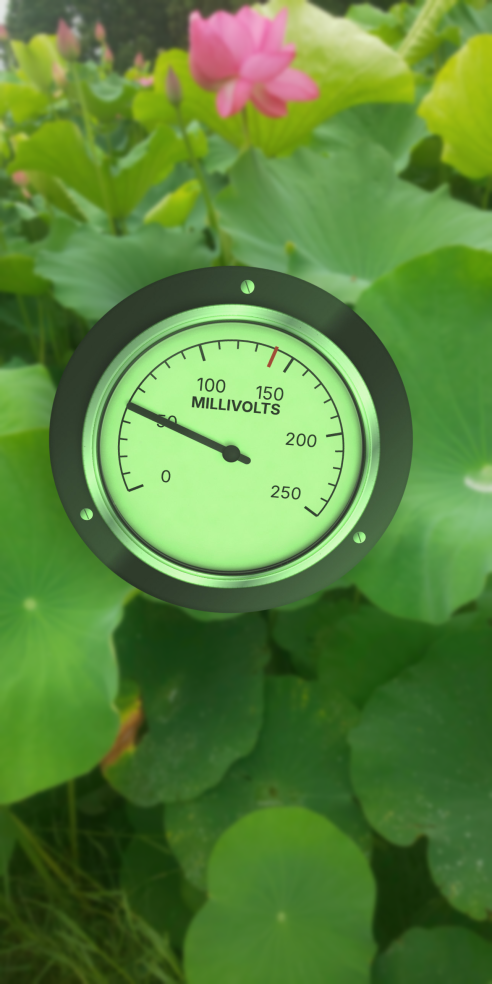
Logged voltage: {"value": 50, "unit": "mV"}
